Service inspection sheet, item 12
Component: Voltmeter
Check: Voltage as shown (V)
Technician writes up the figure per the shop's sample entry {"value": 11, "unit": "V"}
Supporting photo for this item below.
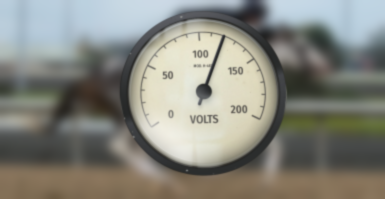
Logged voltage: {"value": 120, "unit": "V"}
